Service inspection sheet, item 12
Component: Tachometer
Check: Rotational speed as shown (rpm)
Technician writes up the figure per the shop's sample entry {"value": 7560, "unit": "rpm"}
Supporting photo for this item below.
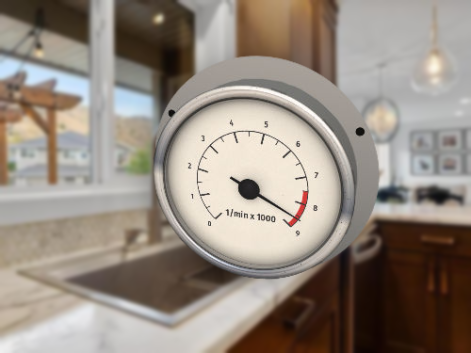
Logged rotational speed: {"value": 8500, "unit": "rpm"}
